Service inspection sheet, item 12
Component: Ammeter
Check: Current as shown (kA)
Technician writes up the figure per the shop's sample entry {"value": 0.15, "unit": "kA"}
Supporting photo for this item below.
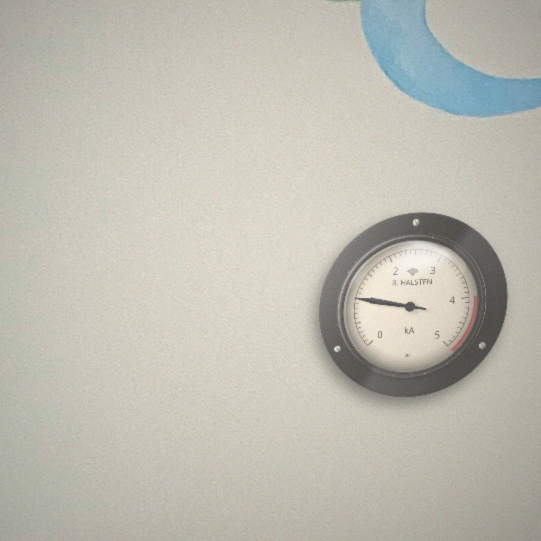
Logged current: {"value": 1, "unit": "kA"}
